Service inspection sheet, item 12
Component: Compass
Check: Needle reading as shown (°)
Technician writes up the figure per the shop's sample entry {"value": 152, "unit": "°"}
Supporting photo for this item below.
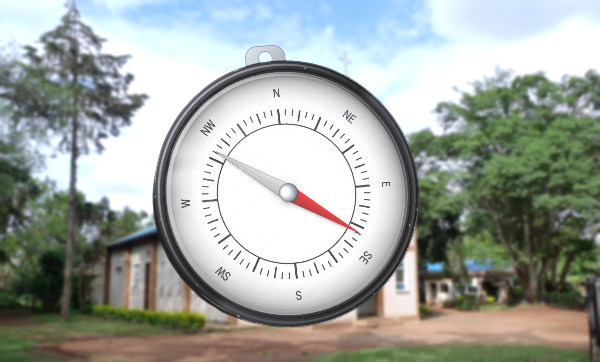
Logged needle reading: {"value": 125, "unit": "°"}
